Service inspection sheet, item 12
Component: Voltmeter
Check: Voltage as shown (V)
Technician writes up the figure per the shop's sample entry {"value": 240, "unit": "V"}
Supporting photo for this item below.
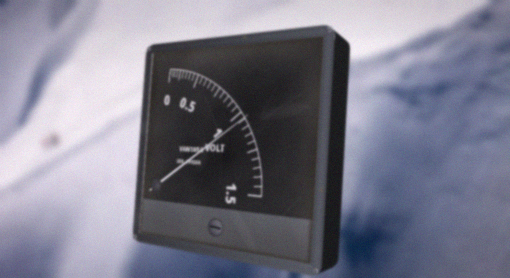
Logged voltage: {"value": 1.05, "unit": "V"}
